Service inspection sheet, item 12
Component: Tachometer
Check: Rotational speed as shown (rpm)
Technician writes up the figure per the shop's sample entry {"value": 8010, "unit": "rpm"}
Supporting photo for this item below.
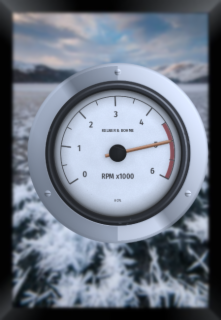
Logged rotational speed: {"value": 5000, "unit": "rpm"}
